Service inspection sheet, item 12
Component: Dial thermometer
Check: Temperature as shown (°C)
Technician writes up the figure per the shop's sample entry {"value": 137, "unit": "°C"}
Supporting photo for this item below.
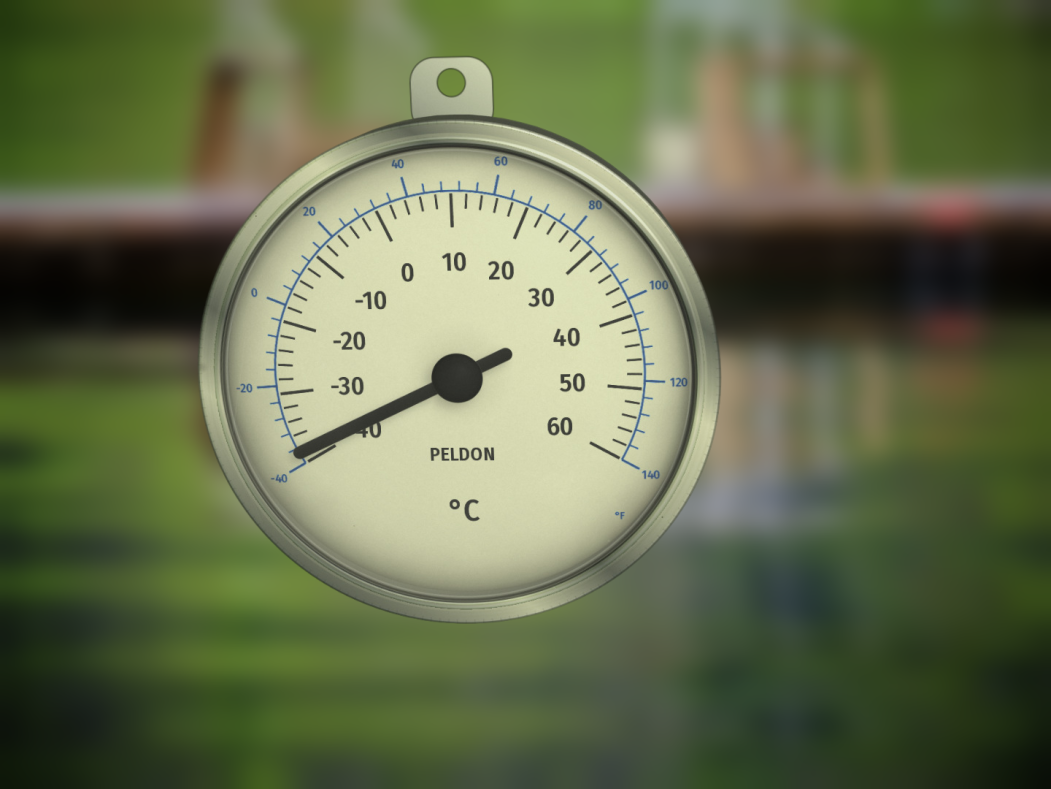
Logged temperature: {"value": -38, "unit": "°C"}
